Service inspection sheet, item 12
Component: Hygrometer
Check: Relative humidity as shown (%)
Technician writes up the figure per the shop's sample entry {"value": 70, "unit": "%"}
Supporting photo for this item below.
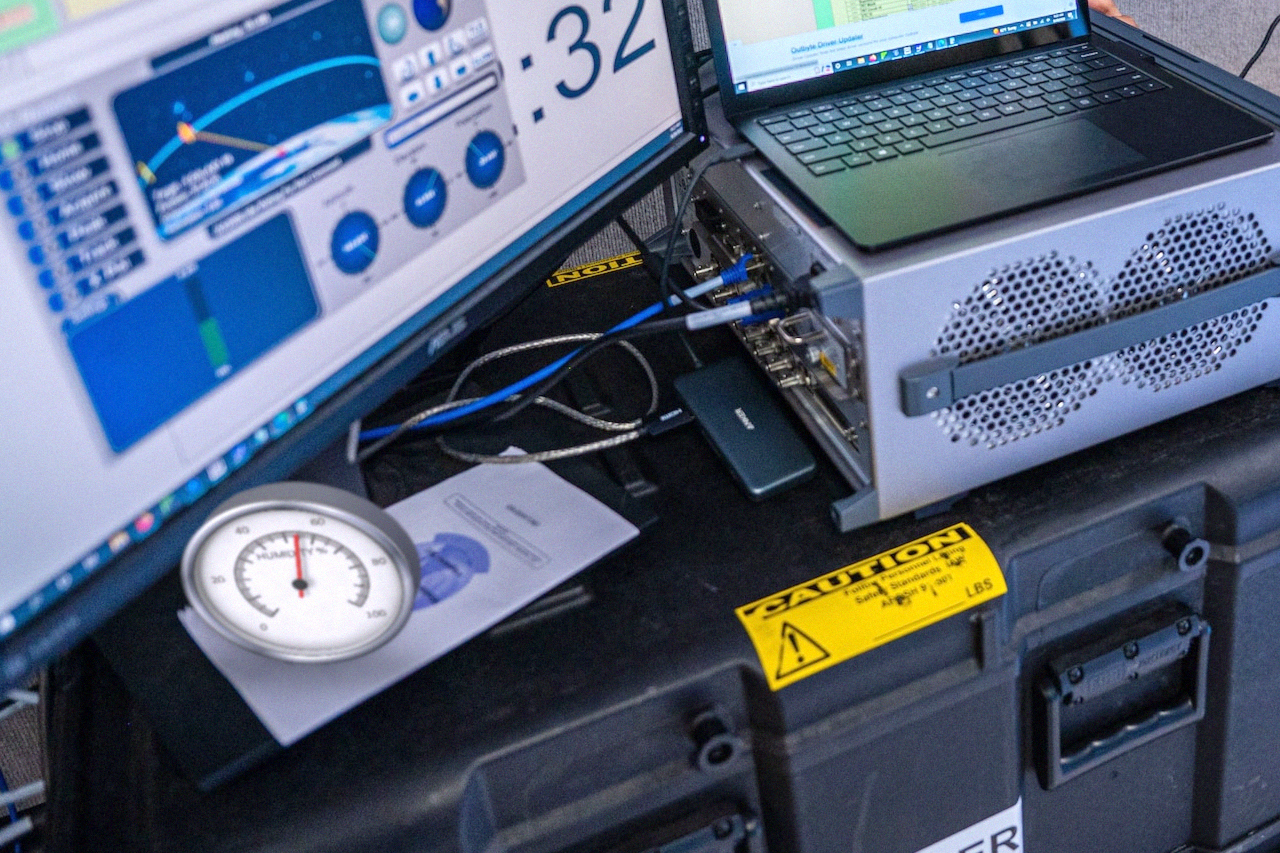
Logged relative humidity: {"value": 55, "unit": "%"}
